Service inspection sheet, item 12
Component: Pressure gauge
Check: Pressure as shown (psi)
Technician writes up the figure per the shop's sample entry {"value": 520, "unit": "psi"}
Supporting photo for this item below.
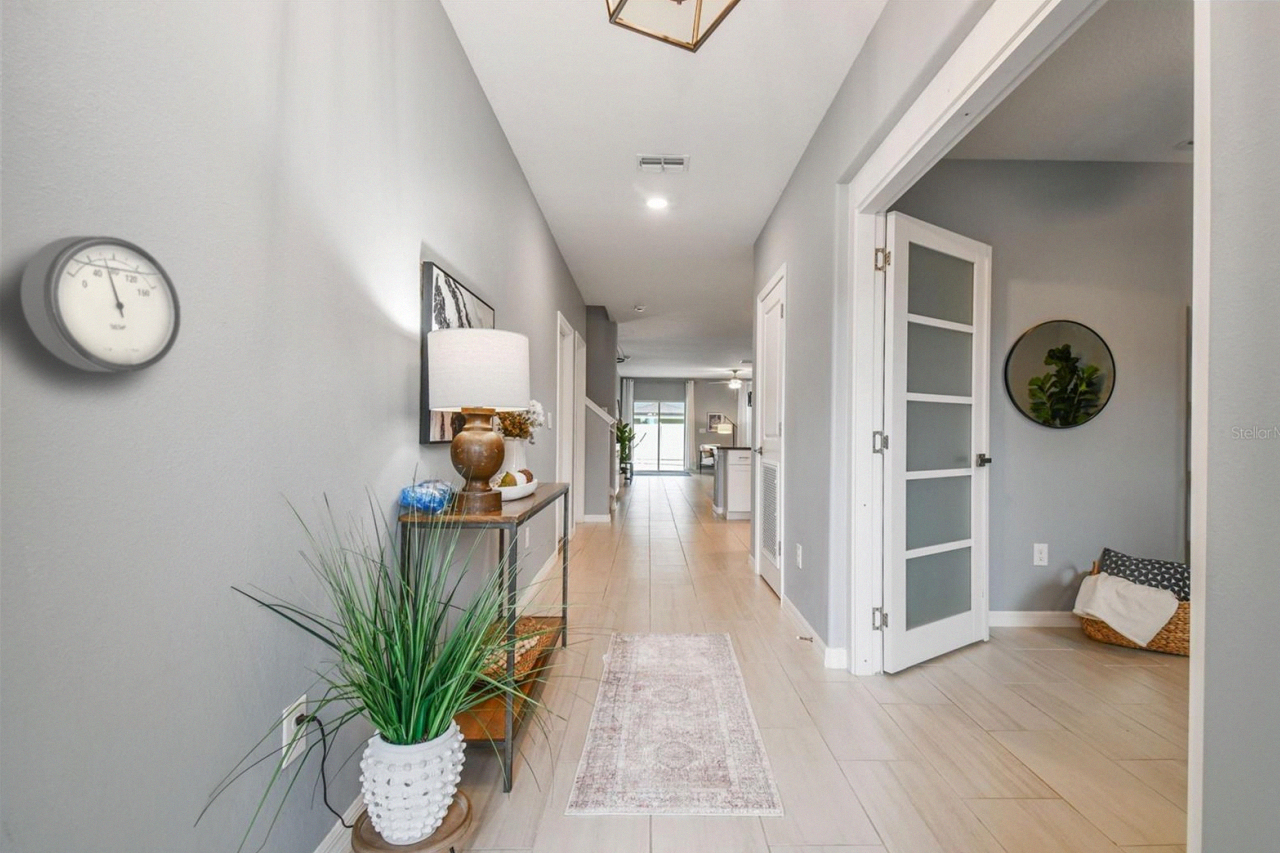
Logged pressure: {"value": 60, "unit": "psi"}
